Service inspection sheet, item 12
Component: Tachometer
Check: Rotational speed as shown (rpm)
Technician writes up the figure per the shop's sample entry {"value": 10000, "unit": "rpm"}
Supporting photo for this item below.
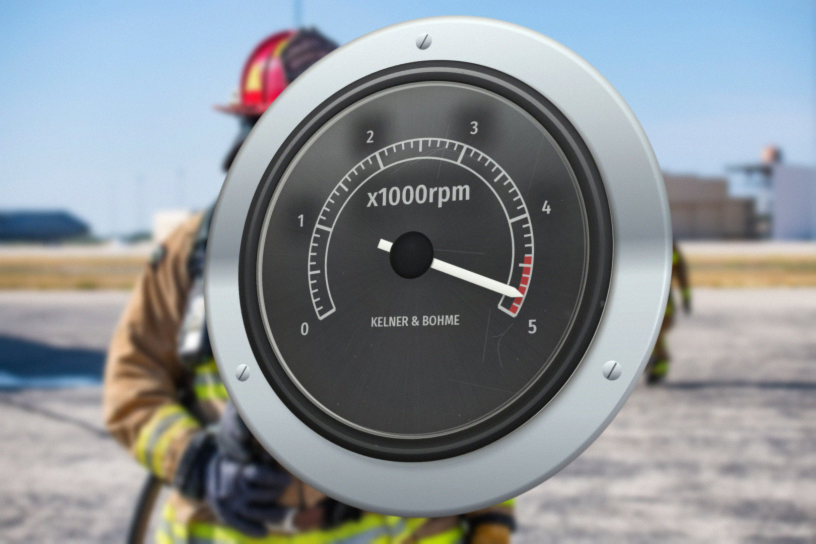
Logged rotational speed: {"value": 4800, "unit": "rpm"}
